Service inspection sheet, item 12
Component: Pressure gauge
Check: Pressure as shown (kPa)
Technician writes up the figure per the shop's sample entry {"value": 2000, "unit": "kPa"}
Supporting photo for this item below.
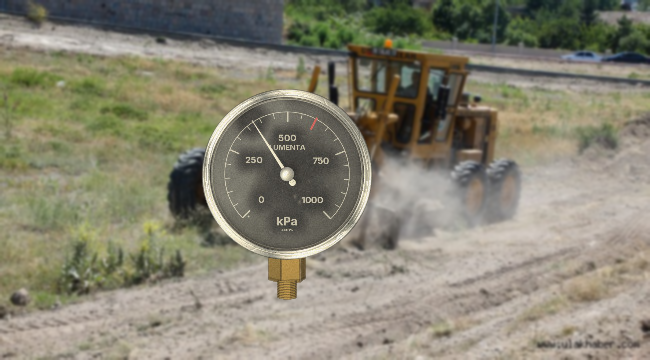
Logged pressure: {"value": 375, "unit": "kPa"}
